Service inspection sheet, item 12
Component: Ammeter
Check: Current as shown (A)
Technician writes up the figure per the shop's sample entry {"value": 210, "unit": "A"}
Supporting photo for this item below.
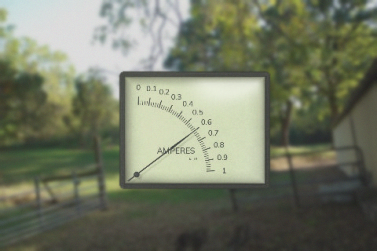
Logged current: {"value": 0.6, "unit": "A"}
